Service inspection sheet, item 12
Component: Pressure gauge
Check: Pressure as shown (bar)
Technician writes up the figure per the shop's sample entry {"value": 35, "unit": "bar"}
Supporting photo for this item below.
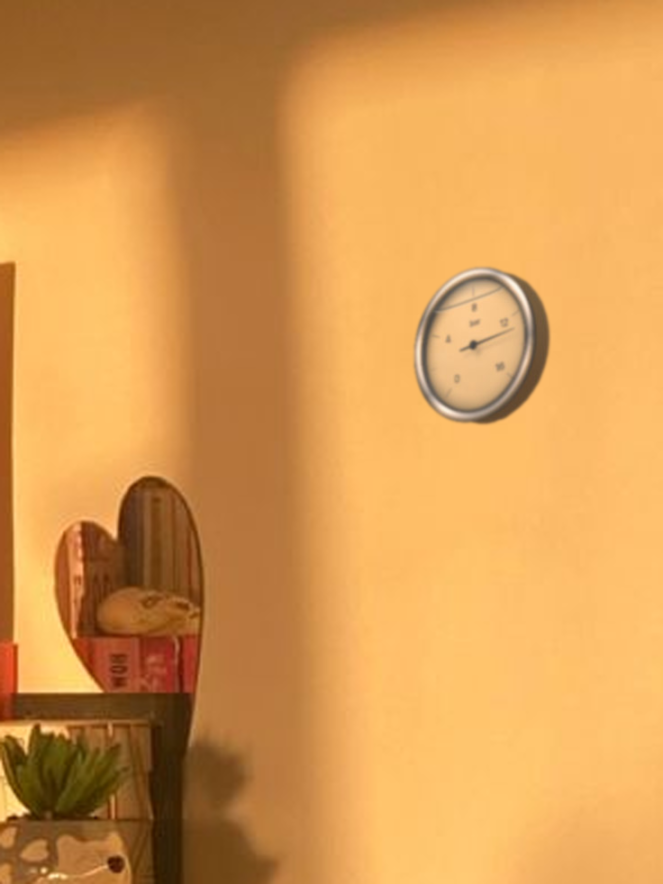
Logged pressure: {"value": 13, "unit": "bar"}
